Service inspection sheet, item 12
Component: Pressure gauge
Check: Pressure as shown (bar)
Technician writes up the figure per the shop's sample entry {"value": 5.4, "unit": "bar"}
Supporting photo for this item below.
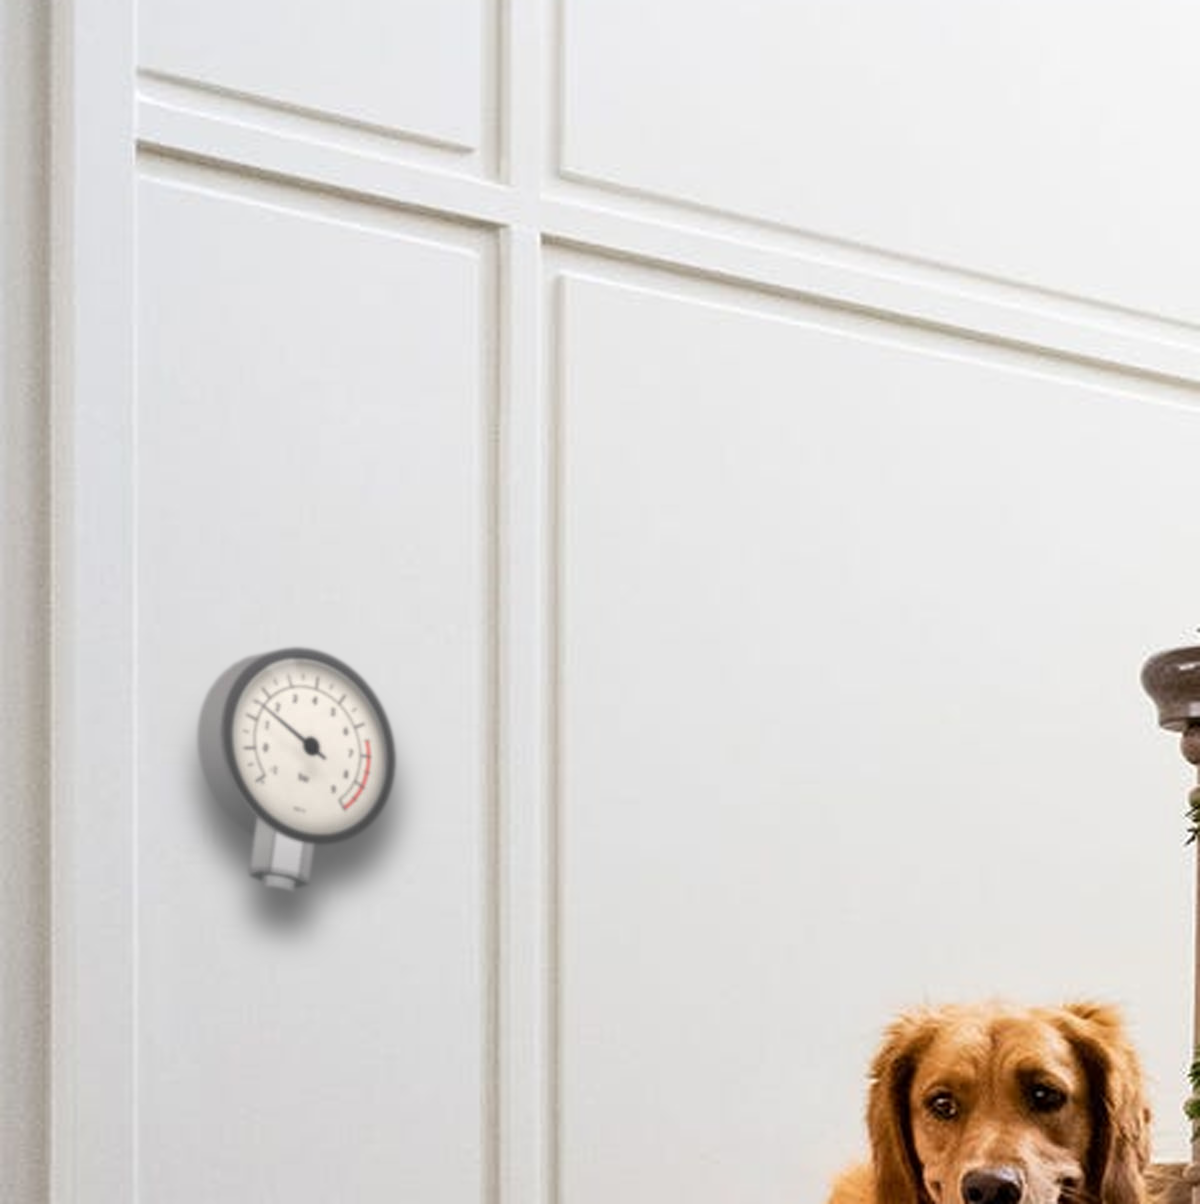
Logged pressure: {"value": 1.5, "unit": "bar"}
